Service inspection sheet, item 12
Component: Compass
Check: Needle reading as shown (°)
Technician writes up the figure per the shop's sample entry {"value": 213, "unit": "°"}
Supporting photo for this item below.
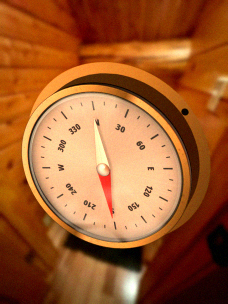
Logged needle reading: {"value": 180, "unit": "°"}
